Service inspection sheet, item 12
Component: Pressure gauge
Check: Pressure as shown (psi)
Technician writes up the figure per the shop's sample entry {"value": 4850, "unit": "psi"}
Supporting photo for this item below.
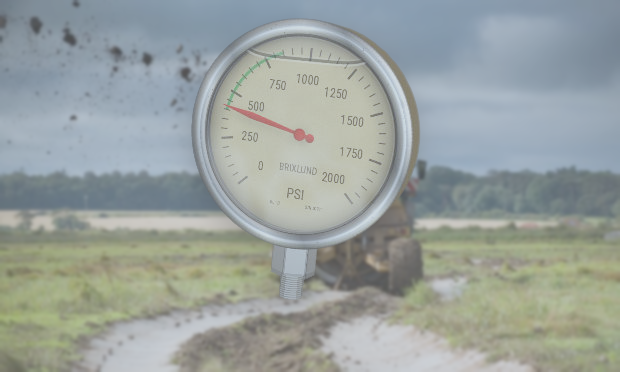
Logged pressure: {"value": 425, "unit": "psi"}
